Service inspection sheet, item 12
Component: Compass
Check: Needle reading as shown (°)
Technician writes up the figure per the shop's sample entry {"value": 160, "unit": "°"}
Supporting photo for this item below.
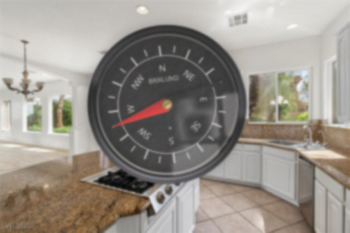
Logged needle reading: {"value": 255, "unit": "°"}
